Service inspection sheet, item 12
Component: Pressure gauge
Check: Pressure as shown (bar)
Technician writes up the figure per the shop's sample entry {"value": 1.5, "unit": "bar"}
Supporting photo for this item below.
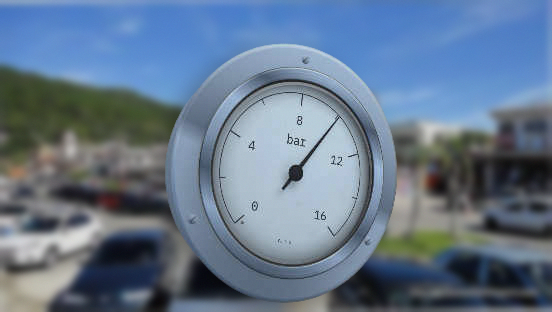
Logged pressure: {"value": 10, "unit": "bar"}
